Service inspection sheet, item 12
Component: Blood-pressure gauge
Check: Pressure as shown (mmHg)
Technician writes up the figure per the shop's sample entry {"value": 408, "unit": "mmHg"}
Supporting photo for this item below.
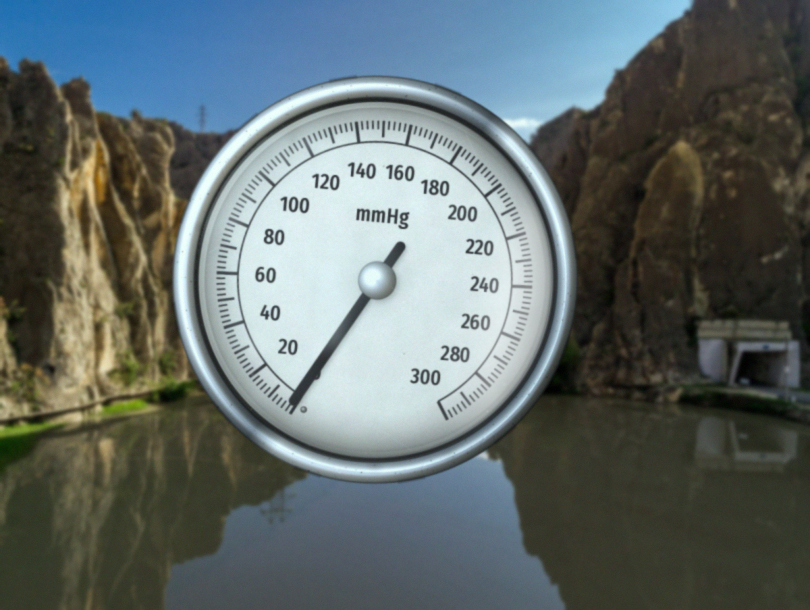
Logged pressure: {"value": 2, "unit": "mmHg"}
